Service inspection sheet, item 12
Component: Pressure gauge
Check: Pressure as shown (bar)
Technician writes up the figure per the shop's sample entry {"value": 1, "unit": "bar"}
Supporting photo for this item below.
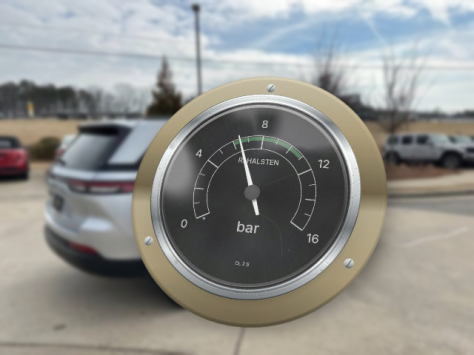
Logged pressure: {"value": 6.5, "unit": "bar"}
